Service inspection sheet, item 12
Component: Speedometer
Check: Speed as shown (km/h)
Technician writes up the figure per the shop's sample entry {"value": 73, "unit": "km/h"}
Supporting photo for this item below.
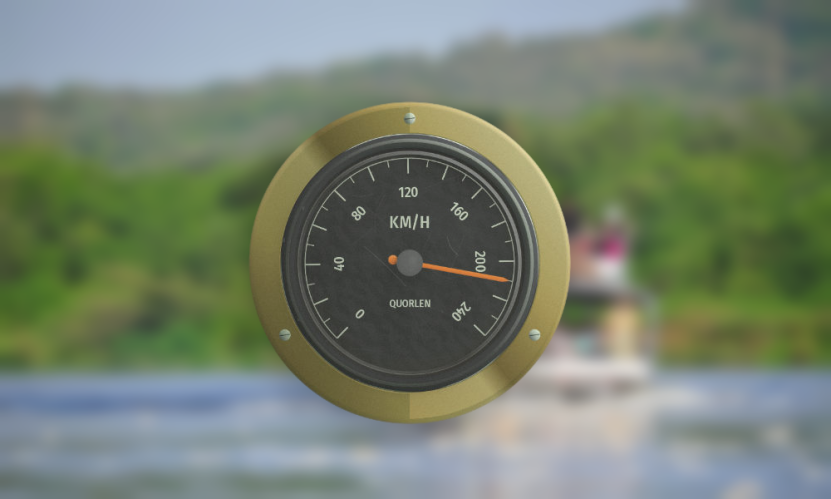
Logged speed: {"value": 210, "unit": "km/h"}
